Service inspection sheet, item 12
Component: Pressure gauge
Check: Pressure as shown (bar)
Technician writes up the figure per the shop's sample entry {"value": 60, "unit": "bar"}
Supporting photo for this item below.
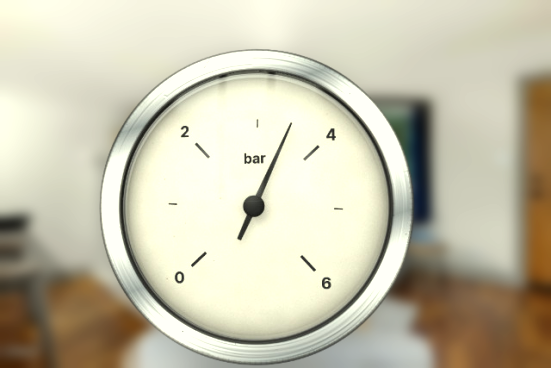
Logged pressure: {"value": 3.5, "unit": "bar"}
